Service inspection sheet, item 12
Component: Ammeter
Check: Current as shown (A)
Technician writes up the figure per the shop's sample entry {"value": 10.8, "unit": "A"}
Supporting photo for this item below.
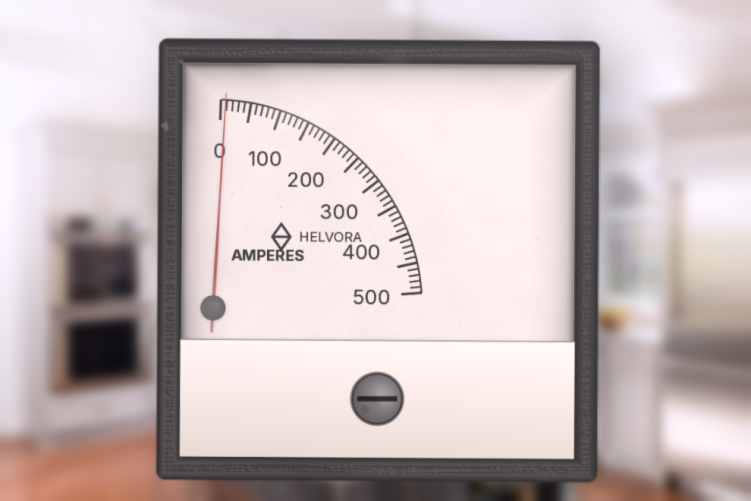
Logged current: {"value": 10, "unit": "A"}
